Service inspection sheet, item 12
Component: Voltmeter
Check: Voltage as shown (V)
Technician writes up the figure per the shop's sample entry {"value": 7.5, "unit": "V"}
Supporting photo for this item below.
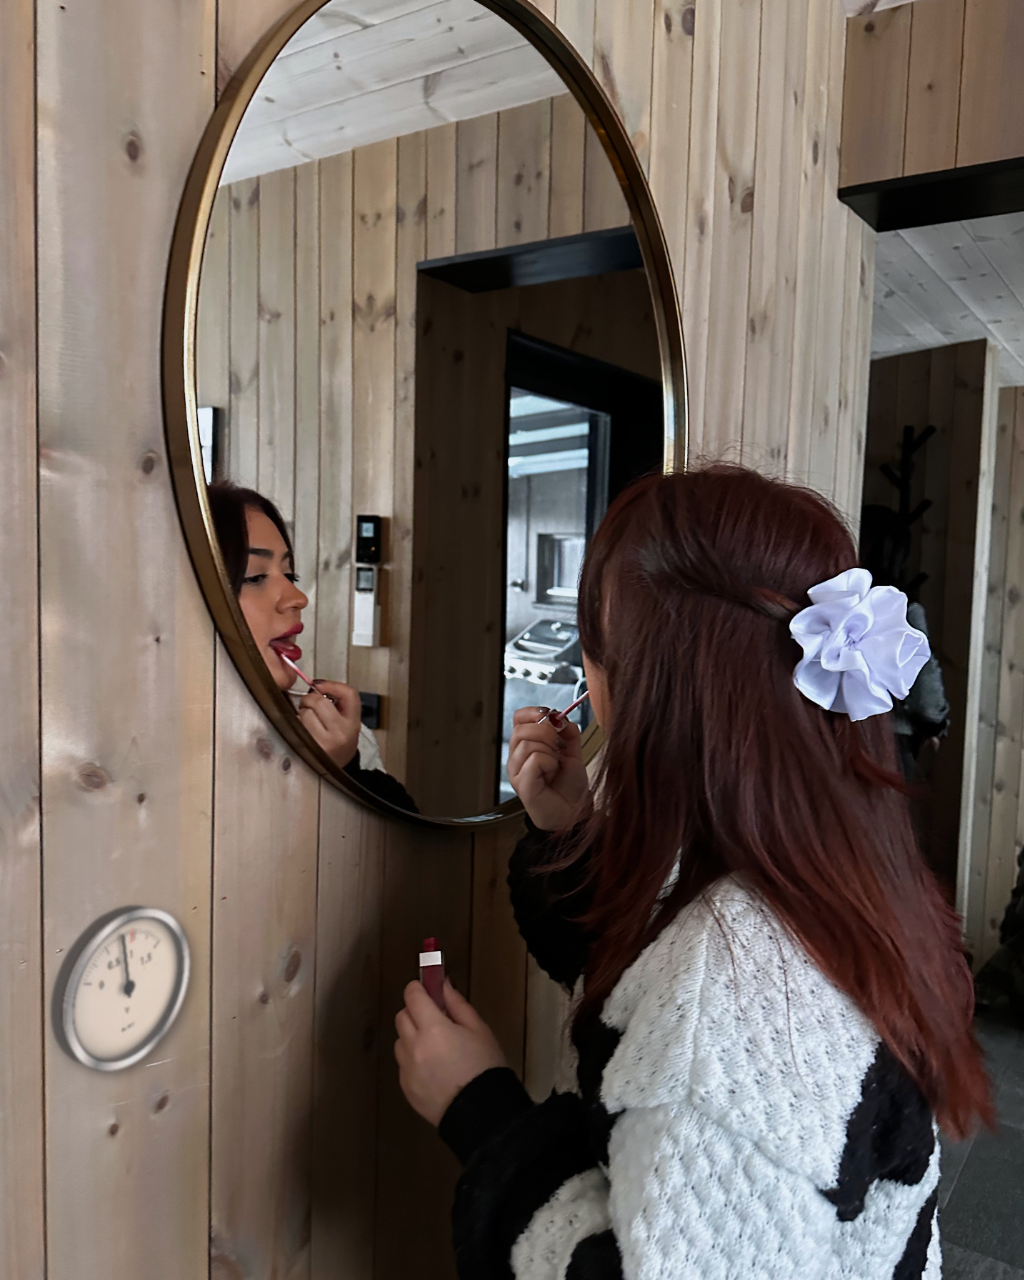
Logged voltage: {"value": 0.75, "unit": "V"}
